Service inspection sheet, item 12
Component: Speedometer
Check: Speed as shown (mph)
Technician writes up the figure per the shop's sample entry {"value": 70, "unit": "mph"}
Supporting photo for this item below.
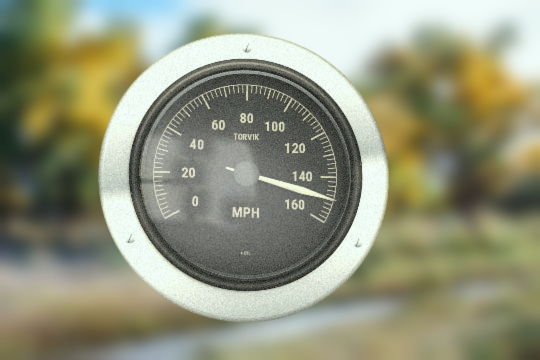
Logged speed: {"value": 150, "unit": "mph"}
